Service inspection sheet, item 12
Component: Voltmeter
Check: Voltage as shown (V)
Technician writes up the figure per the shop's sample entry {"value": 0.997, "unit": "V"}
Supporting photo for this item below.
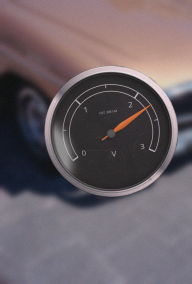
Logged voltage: {"value": 2.25, "unit": "V"}
